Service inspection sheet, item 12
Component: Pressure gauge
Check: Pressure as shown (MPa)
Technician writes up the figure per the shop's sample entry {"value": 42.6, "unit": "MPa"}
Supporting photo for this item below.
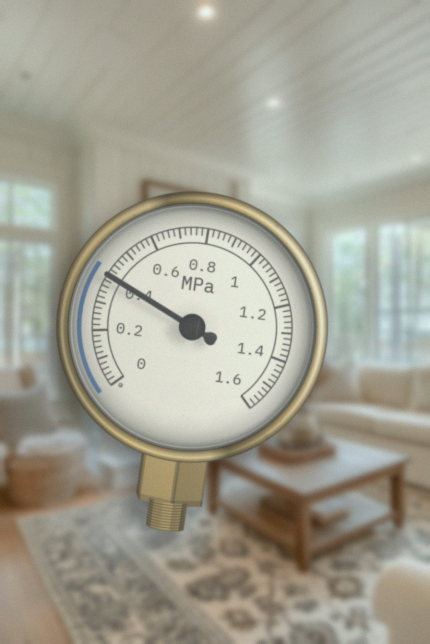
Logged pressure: {"value": 0.4, "unit": "MPa"}
